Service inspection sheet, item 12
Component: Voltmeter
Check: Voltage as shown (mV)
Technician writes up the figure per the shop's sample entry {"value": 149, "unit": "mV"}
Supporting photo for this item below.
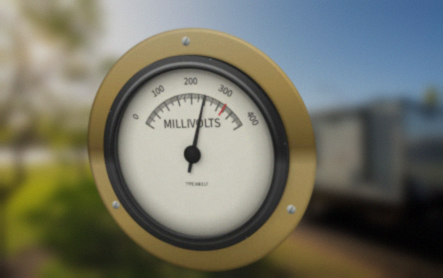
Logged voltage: {"value": 250, "unit": "mV"}
